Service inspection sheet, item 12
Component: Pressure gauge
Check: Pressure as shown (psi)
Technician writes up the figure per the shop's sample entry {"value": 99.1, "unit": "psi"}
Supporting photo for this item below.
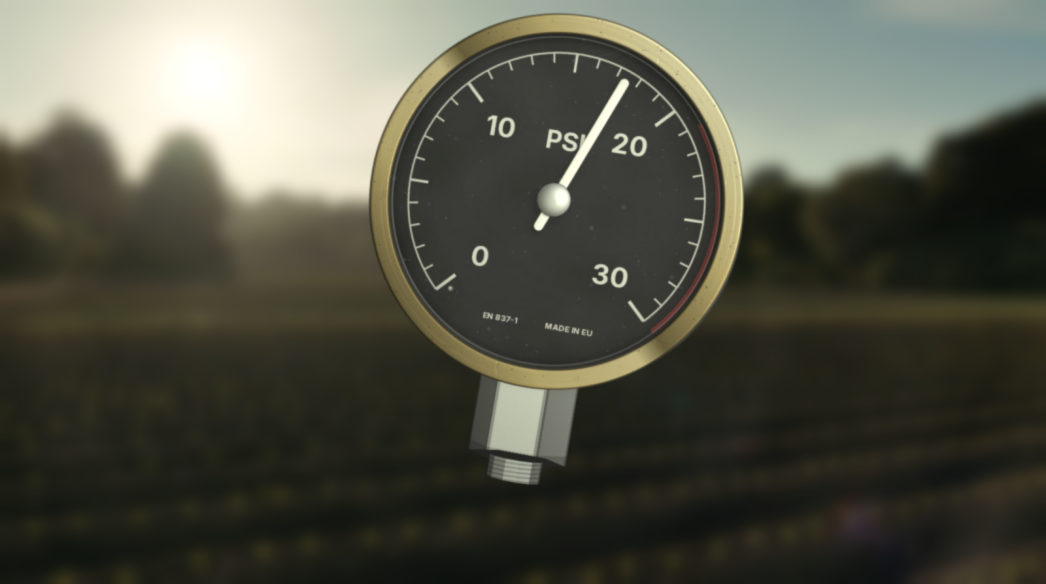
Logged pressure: {"value": 17.5, "unit": "psi"}
